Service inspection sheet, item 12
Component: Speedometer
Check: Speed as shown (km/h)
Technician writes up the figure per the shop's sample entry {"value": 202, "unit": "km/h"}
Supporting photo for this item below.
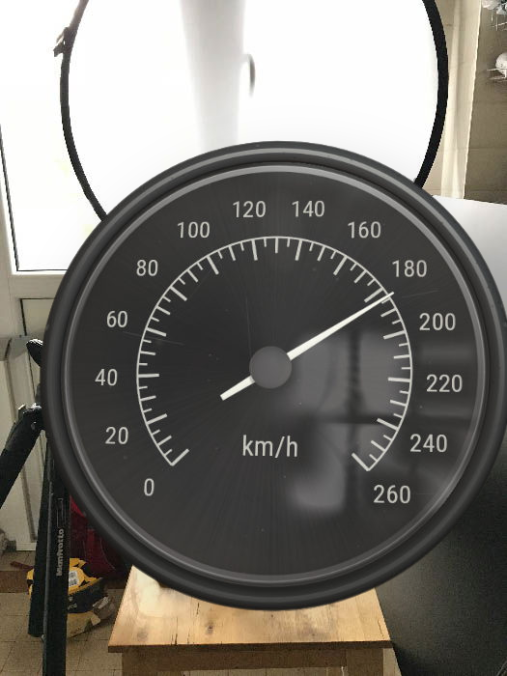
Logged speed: {"value": 185, "unit": "km/h"}
